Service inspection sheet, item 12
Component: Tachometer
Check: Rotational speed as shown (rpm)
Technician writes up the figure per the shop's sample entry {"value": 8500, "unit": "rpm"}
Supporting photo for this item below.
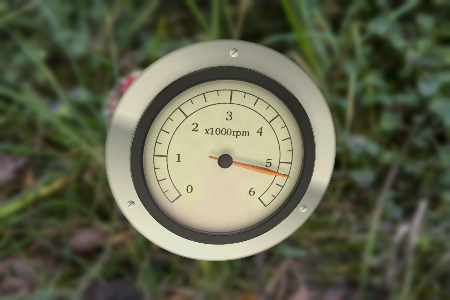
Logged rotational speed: {"value": 5250, "unit": "rpm"}
